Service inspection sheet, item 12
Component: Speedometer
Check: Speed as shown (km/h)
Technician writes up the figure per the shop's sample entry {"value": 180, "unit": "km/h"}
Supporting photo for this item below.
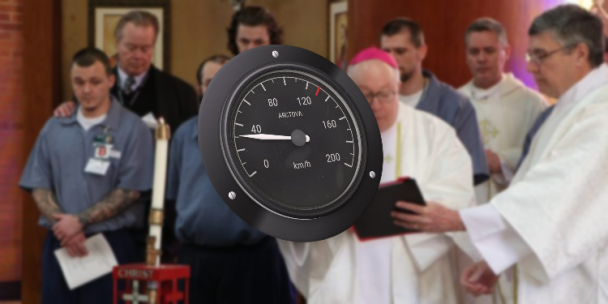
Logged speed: {"value": 30, "unit": "km/h"}
